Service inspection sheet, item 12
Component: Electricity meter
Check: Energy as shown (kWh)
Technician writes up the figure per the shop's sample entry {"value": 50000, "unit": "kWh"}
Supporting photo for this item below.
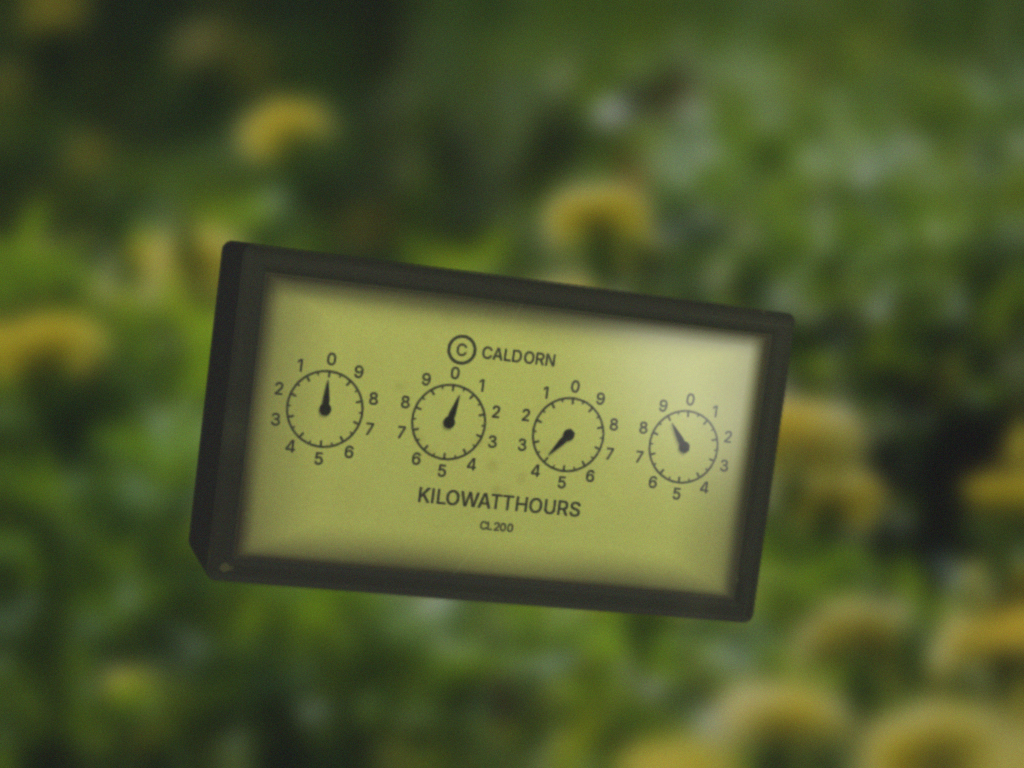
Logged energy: {"value": 39, "unit": "kWh"}
